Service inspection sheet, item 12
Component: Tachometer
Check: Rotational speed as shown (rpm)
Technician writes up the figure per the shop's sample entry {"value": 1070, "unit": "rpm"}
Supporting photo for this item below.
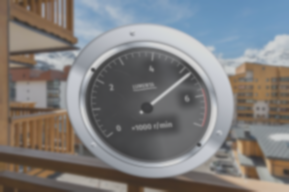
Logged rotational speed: {"value": 5200, "unit": "rpm"}
